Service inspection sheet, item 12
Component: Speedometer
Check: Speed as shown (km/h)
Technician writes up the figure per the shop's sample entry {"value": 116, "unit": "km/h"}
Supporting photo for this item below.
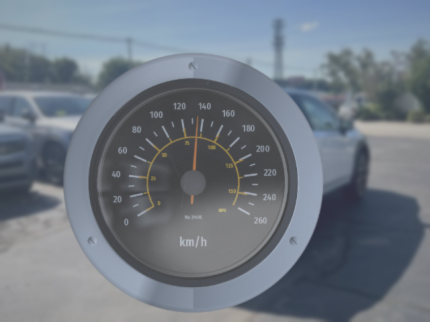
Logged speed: {"value": 135, "unit": "km/h"}
